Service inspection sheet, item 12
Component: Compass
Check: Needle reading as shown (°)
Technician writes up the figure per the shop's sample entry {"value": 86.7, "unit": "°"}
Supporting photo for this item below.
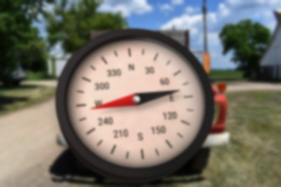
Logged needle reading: {"value": 262.5, "unit": "°"}
